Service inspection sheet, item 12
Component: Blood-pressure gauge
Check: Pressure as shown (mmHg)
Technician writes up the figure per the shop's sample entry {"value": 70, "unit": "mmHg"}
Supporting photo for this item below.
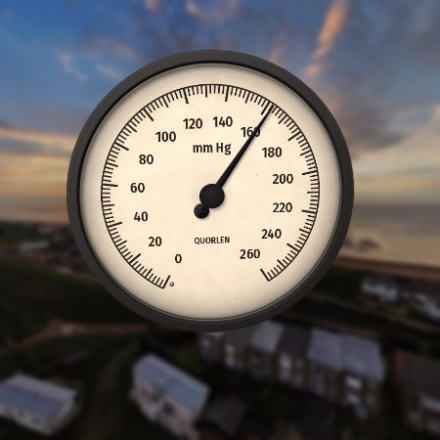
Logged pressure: {"value": 162, "unit": "mmHg"}
